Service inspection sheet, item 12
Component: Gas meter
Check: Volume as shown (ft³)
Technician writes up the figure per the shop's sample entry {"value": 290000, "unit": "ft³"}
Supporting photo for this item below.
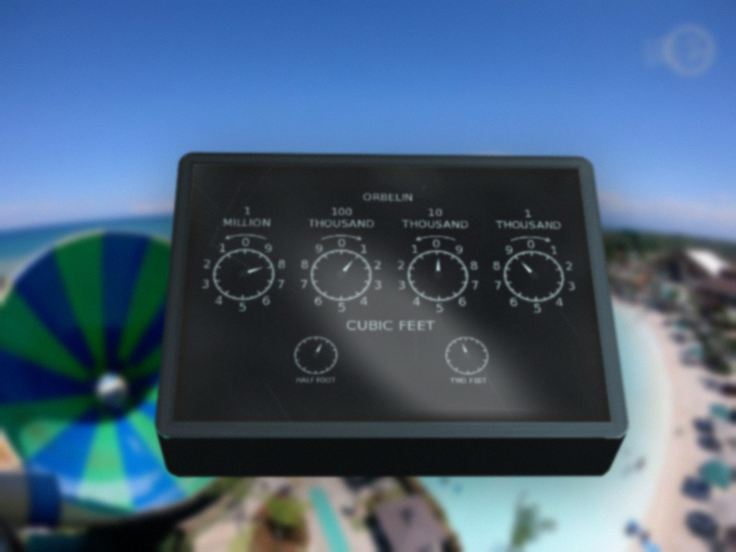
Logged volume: {"value": 809900, "unit": "ft³"}
